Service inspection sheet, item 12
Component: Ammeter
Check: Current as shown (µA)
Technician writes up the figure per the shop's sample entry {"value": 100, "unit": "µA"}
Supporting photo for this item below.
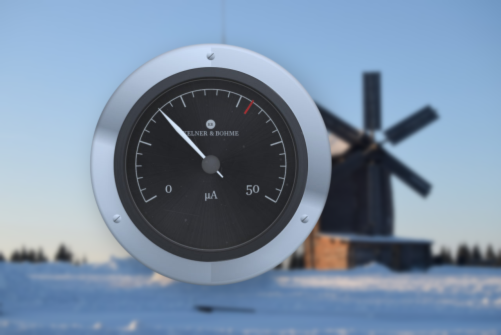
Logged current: {"value": 16, "unit": "µA"}
